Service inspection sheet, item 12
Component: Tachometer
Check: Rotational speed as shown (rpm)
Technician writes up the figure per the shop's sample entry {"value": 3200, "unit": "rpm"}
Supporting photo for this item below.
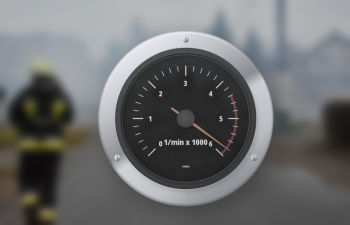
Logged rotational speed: {"value": 5800, "unit": "rpm"}
